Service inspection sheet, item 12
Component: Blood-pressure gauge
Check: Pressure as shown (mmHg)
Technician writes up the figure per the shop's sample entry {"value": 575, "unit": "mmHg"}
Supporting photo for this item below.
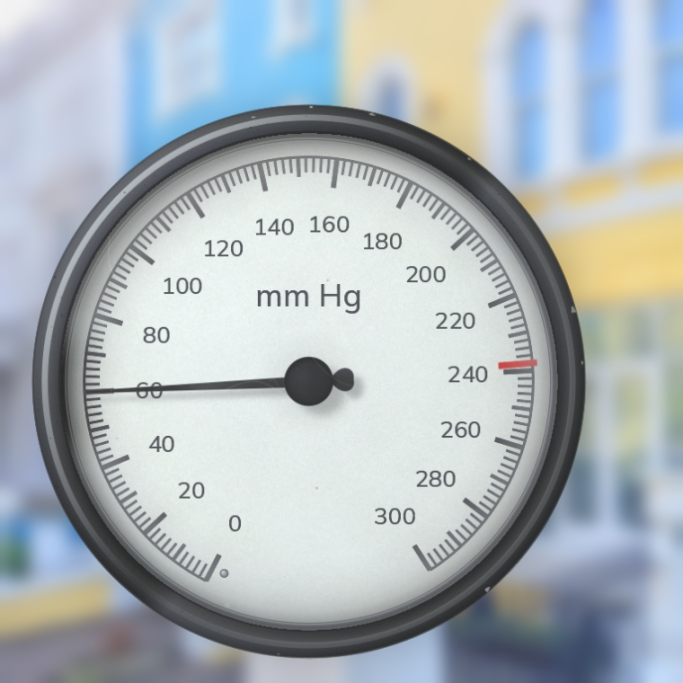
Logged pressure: {"value": 60, "unit": "mmHg"}
